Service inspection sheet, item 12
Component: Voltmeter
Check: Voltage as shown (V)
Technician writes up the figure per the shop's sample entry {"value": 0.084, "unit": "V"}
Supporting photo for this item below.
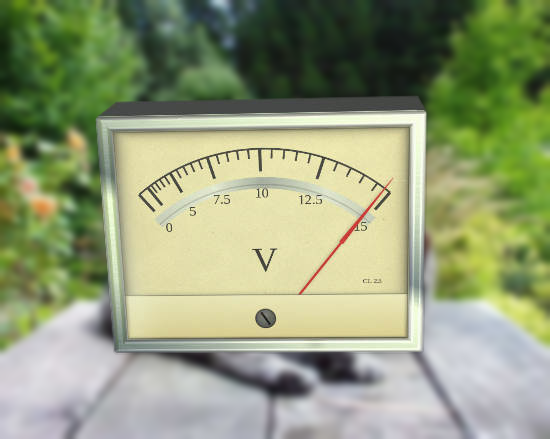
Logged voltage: {"value": 14.75, "unit": "V"}
